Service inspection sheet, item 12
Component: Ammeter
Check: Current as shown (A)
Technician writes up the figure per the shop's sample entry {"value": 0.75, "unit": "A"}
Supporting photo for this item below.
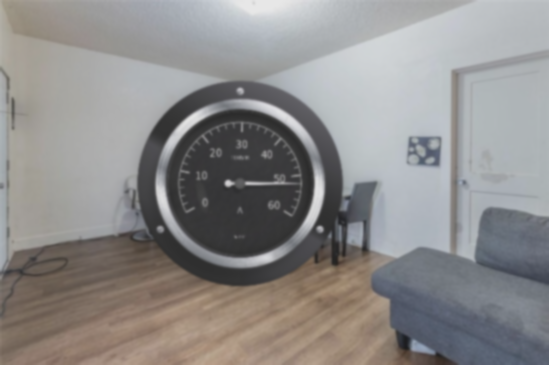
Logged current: {"value": 52, "unit": "A"}
